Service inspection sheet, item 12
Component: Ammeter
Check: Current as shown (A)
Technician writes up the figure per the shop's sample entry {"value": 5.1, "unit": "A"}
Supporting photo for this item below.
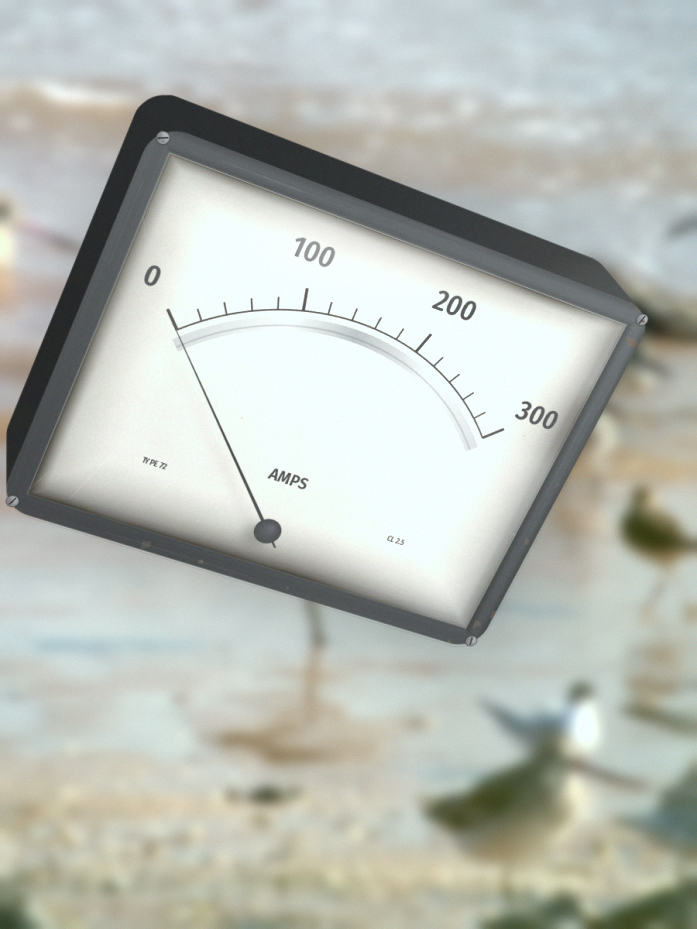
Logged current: {"value": 0, "unit": "A"}
